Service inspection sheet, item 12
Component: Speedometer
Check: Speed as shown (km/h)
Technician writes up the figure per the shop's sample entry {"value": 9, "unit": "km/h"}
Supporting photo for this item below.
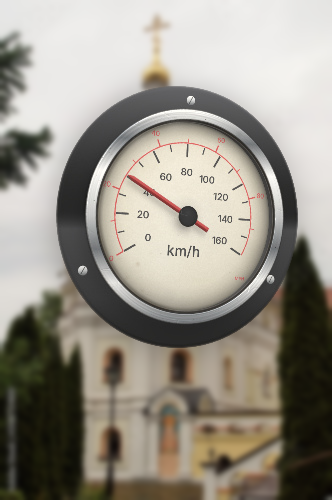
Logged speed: {"value": 40, "unit": "km/h"}
